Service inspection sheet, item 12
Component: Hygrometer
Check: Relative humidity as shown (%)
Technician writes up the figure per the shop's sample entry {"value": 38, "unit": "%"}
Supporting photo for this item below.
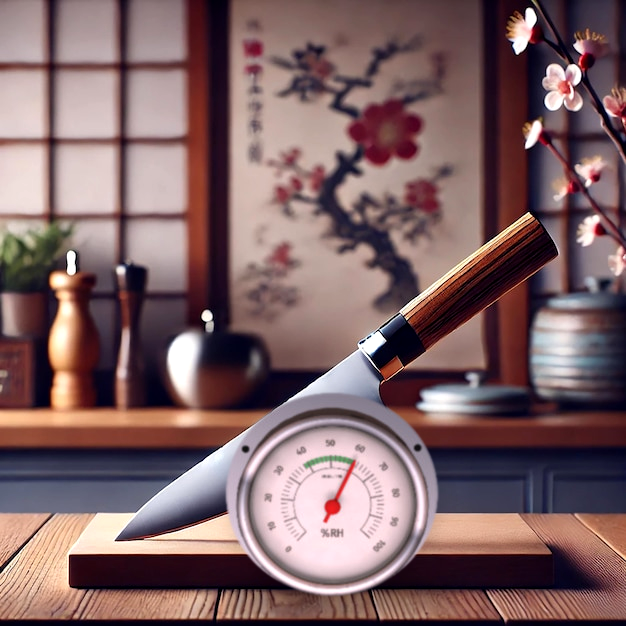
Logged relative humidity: {"value": 60, "unit": "%"}
